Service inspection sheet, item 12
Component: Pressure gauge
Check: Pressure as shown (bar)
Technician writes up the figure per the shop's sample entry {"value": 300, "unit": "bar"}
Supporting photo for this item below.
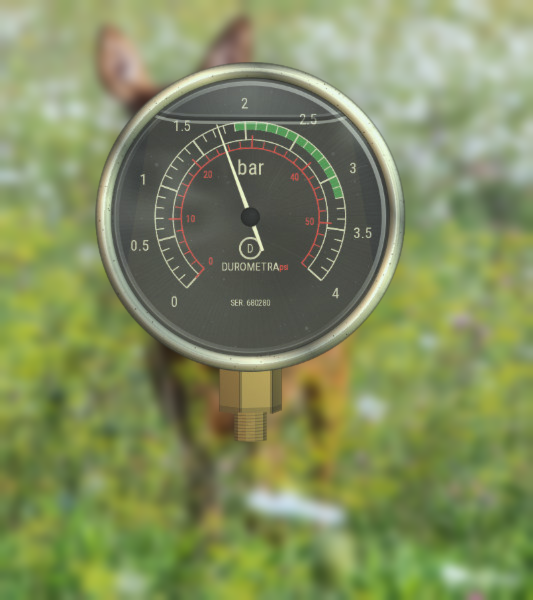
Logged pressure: {"value": 1.75, "unit": "bar"}
